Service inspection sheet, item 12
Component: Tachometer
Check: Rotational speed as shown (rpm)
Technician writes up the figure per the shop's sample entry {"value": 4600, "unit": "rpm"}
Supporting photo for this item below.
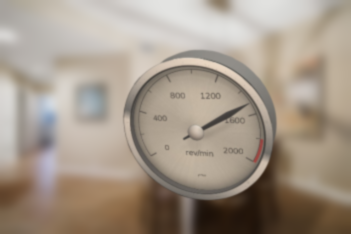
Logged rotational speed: {"value": 1500, "unit": "rpm"}
